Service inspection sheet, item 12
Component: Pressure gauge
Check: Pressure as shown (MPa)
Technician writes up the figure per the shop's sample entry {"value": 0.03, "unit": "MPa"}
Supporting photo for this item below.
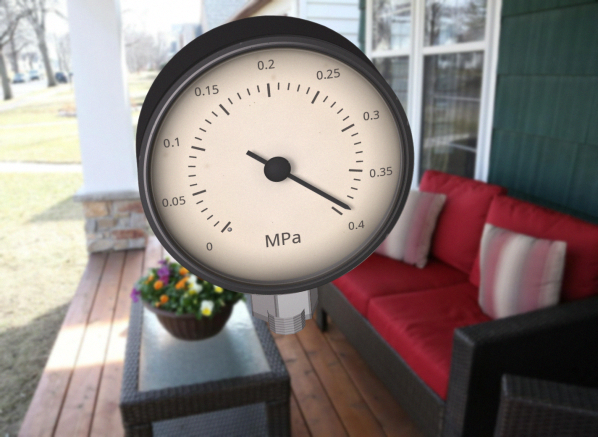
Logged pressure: {"value": 0.39, "unit": "MPa"}
